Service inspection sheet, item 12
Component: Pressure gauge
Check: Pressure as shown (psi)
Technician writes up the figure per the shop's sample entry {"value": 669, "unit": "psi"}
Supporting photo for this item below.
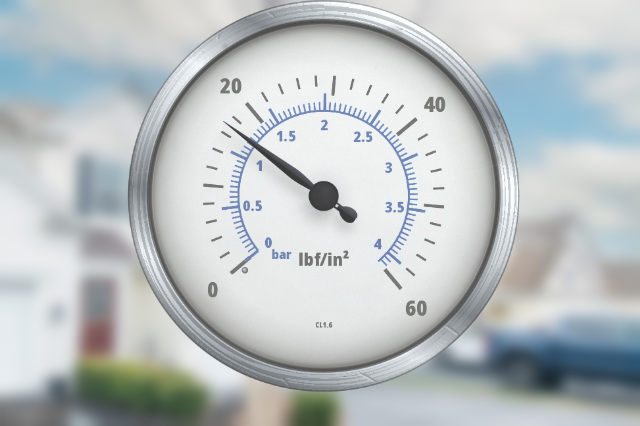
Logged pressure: {"value": 17, "unit": "psi"}
